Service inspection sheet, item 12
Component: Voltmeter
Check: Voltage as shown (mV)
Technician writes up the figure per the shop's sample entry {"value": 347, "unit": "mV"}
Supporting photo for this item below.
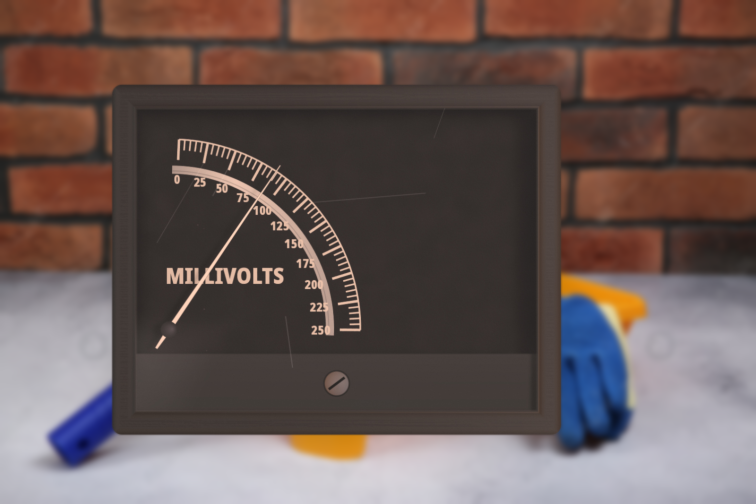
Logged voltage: {"value": 90, "unit": "mV"}
